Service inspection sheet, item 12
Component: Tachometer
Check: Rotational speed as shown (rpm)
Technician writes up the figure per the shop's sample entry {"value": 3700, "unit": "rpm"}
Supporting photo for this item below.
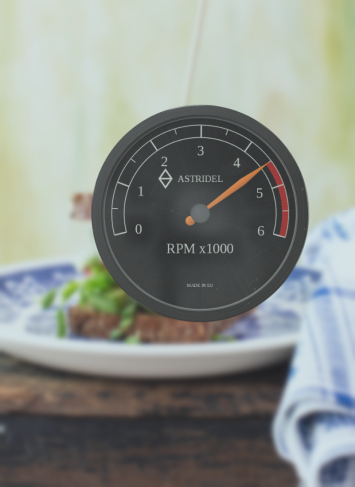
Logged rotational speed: {"value": 4500, "unit": "rpm"}
